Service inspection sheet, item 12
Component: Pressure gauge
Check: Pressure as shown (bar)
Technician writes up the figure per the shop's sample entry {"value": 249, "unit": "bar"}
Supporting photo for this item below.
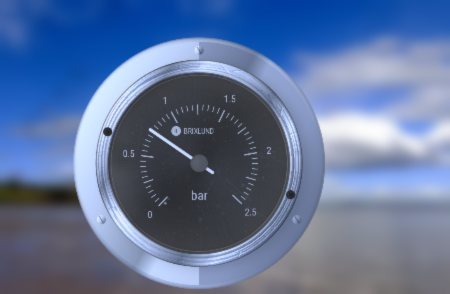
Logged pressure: {"value": 0.75, "unit": "bar"}
